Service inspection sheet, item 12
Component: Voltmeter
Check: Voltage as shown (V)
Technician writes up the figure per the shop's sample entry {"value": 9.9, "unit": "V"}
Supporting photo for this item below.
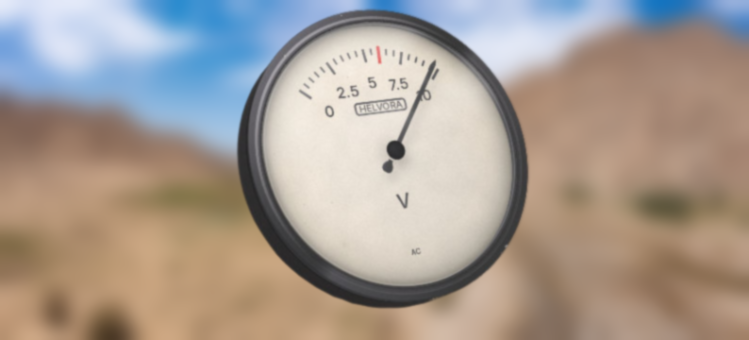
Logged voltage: {"value": 9.5, "unit": "V"}
